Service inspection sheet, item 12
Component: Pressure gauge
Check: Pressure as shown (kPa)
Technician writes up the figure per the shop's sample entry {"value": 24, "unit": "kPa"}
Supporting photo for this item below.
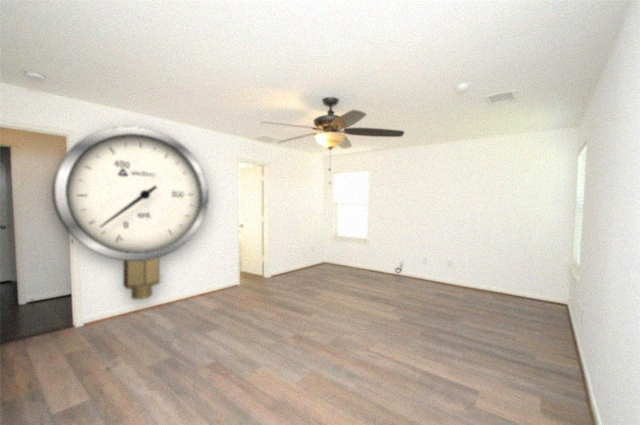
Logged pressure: {"value": 75, "unit": "kPa"}
